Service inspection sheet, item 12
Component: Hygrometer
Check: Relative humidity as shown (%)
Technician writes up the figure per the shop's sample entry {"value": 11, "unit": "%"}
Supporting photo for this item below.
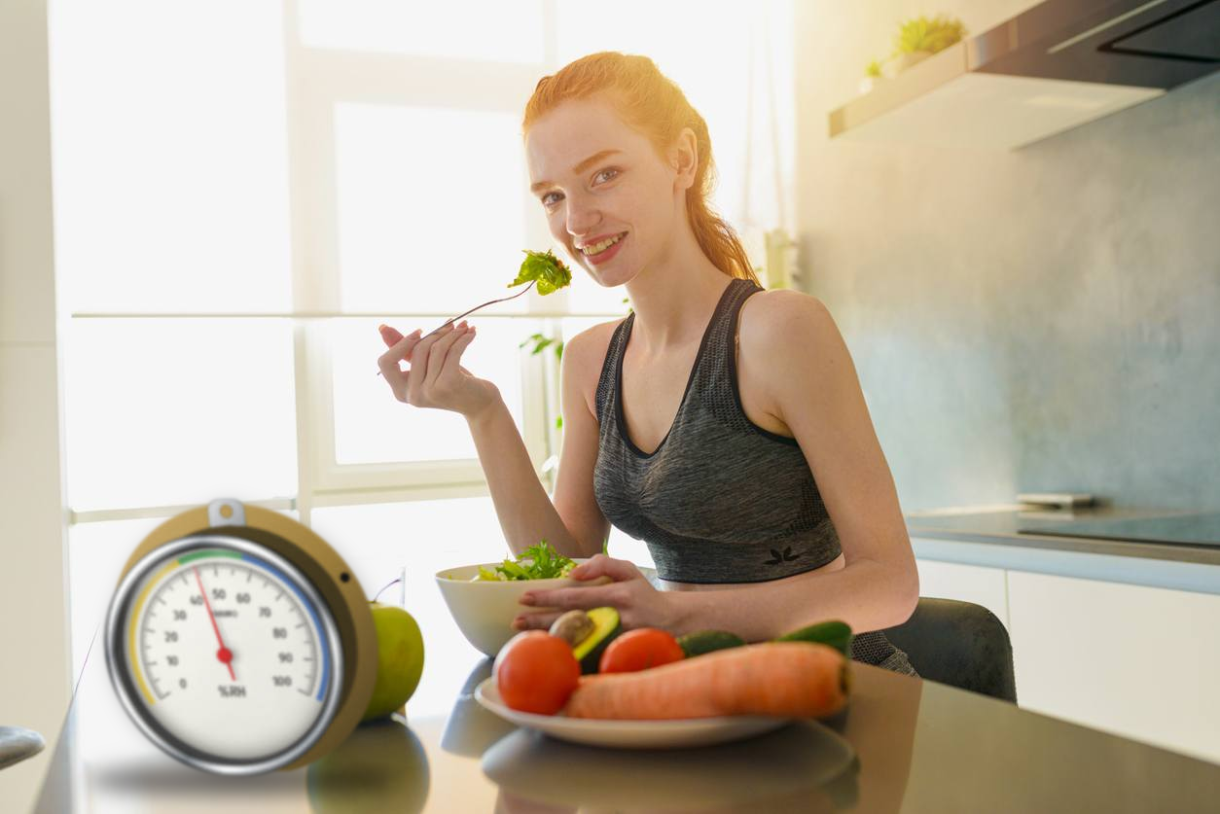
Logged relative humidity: {"value": 45, "unit": "%"}
